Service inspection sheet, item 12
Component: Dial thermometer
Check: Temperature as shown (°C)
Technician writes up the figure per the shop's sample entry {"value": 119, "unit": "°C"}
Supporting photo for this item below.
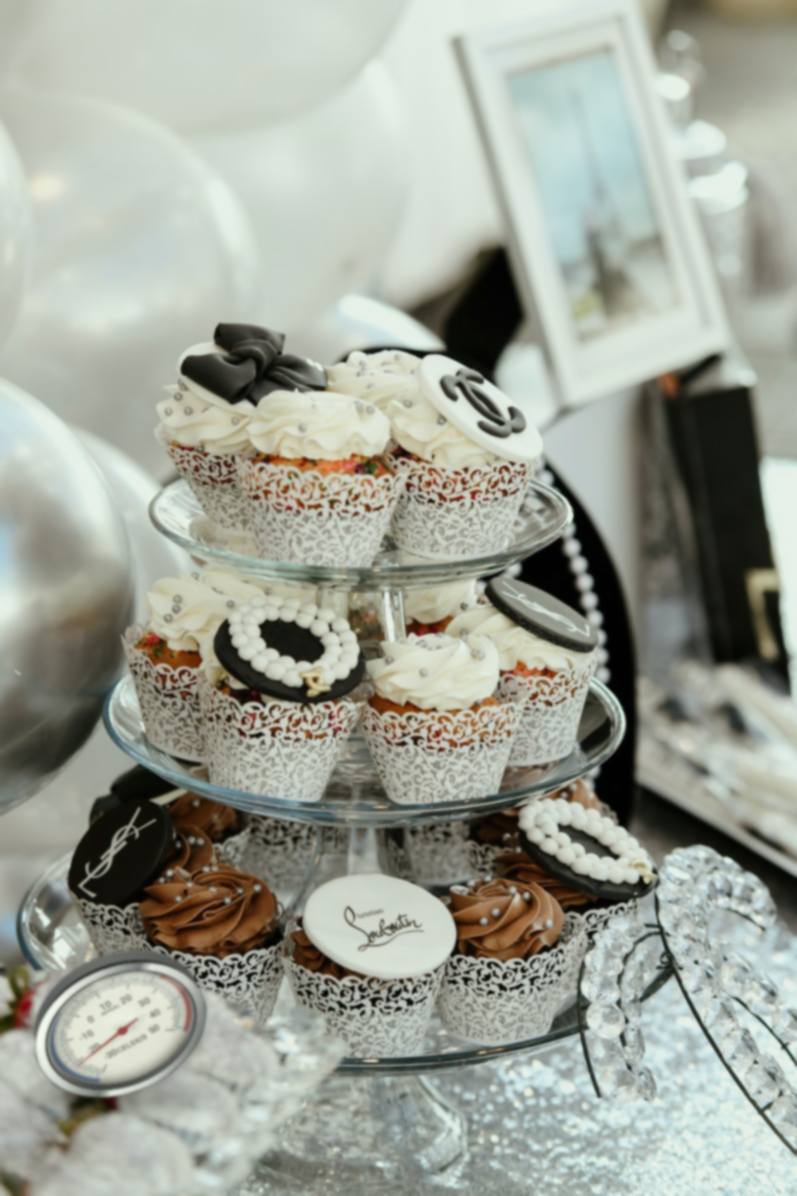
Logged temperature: {"value": -20, "unit": "°C"}
